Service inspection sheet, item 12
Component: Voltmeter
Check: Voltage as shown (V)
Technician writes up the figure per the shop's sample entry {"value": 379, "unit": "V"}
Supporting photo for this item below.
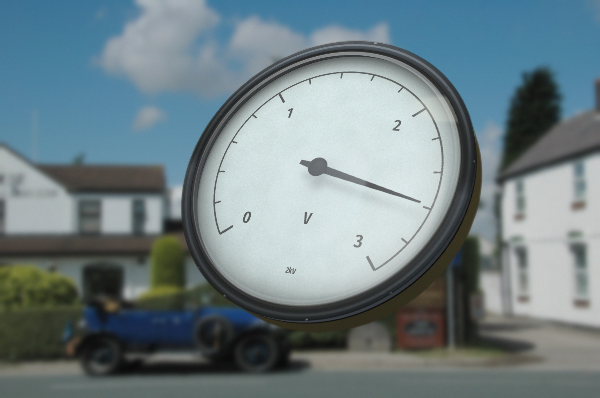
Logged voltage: {"value": 2.6, "unit": "V"}
